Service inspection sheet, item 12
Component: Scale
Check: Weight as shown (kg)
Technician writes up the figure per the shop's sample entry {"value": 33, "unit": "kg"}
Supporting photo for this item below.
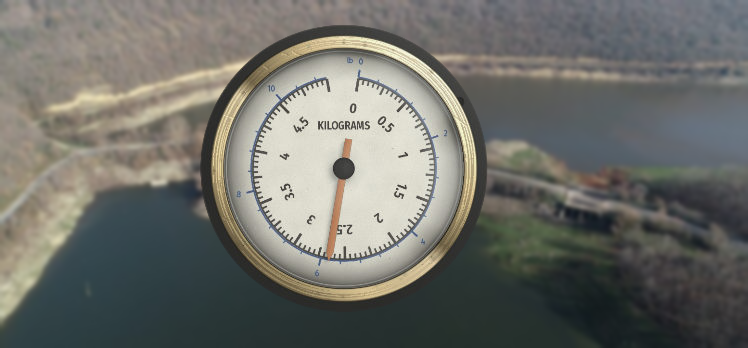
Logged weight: {"value": 2.65, "unit": "kg"}
